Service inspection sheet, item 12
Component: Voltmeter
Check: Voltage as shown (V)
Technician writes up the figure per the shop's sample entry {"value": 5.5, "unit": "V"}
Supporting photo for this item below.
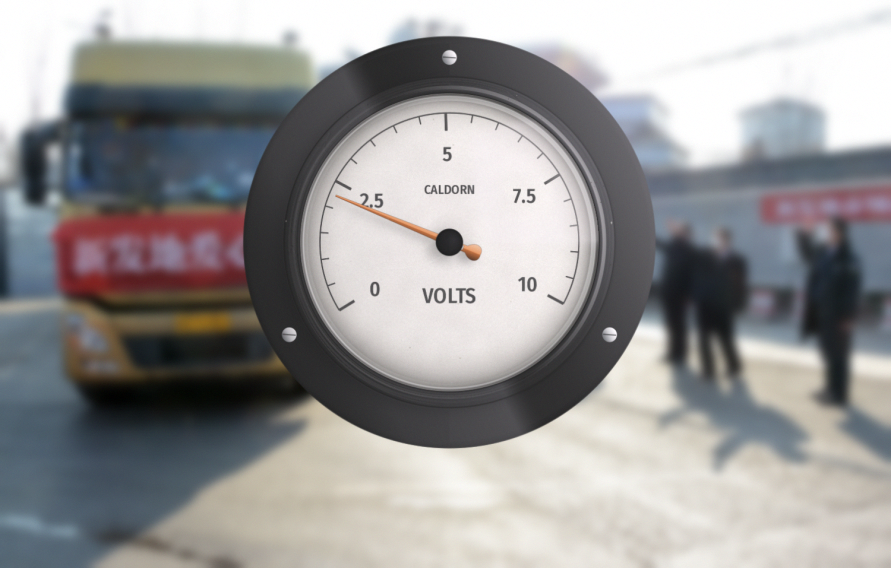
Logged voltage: {"value": 2.25, "unit": "V"}
